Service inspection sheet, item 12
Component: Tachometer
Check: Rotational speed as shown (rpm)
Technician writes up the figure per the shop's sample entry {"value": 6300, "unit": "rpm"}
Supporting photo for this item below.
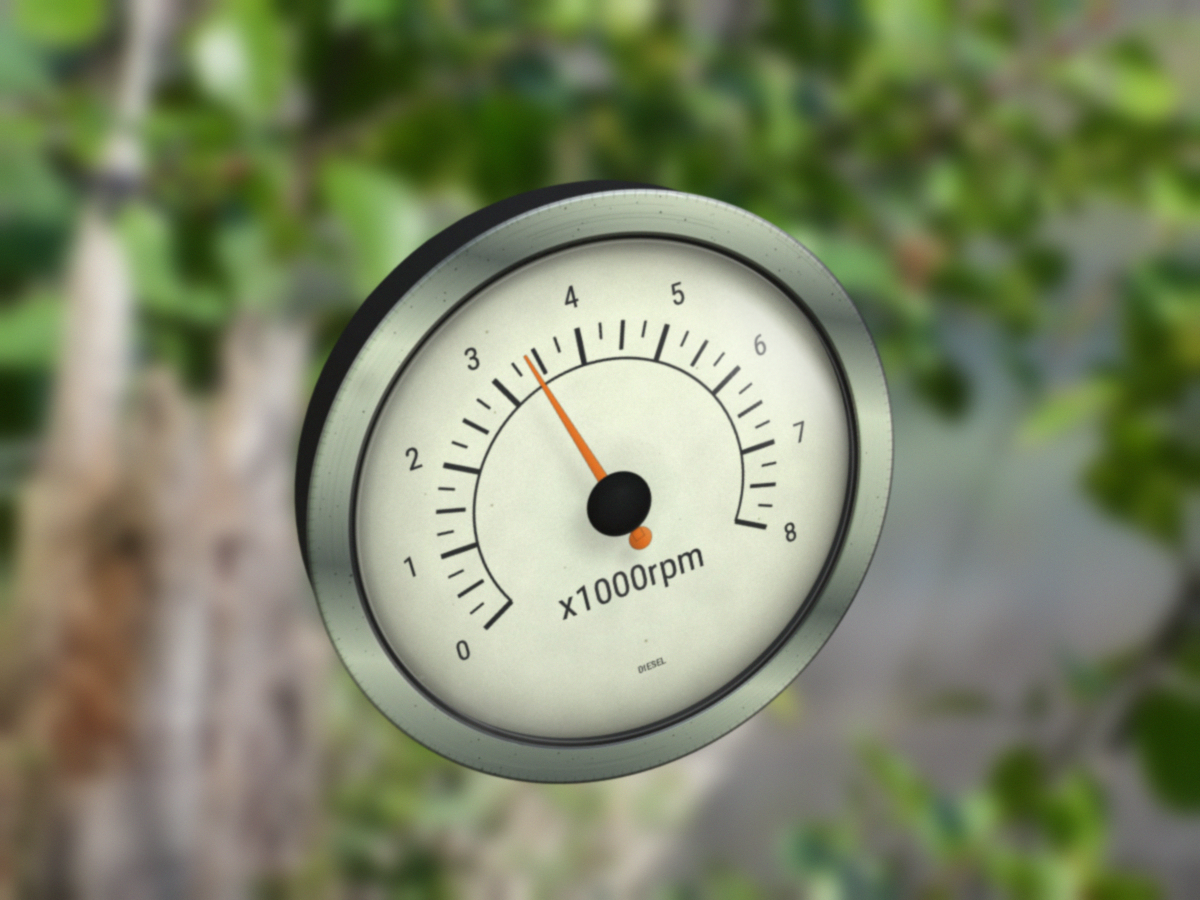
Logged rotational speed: {"value": 3375, "unit": "rpm"}
